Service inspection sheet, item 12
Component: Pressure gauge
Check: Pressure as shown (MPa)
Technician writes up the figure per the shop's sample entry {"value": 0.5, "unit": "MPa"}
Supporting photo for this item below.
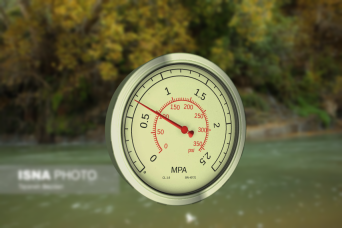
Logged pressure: {"value": 0.65, "unit": "MPa"}
